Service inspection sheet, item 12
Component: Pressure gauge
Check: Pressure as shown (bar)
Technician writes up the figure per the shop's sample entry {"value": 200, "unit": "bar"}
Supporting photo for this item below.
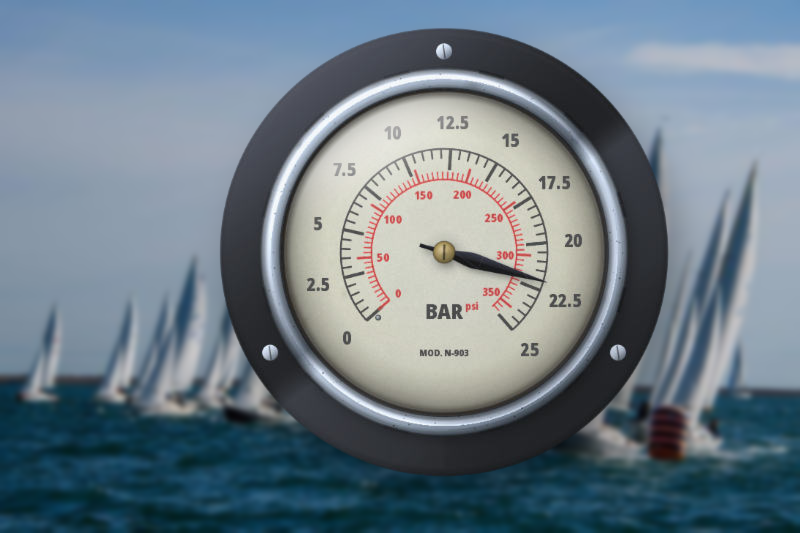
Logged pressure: {"value": 22, "unit": "bar"}
